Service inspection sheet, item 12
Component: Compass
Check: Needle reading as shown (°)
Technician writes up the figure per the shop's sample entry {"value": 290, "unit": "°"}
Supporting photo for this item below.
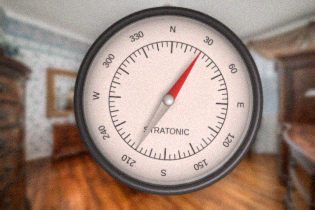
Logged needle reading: {"value": 30, "unit": "°"}
